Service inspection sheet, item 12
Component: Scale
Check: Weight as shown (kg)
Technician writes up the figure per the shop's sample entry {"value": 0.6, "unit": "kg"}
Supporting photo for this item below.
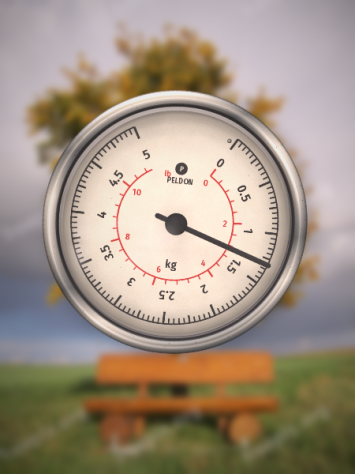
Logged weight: {"value": 1.3, "unit": "kg"}
